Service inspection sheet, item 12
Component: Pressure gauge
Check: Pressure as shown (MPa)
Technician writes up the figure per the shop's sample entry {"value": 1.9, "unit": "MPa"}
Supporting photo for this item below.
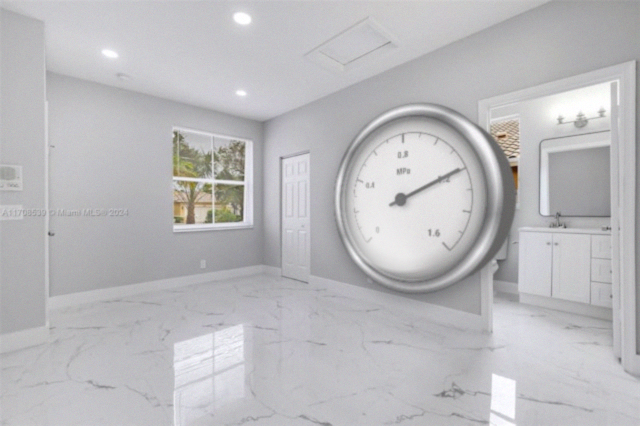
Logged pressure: {"value": 1.2, "unit": "MPa"}
